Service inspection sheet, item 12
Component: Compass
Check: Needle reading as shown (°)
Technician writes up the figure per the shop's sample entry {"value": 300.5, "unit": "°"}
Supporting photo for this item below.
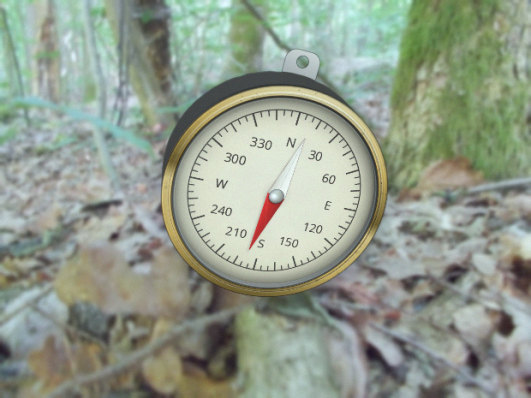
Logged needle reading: {"value": 190, "unit": "°"}
